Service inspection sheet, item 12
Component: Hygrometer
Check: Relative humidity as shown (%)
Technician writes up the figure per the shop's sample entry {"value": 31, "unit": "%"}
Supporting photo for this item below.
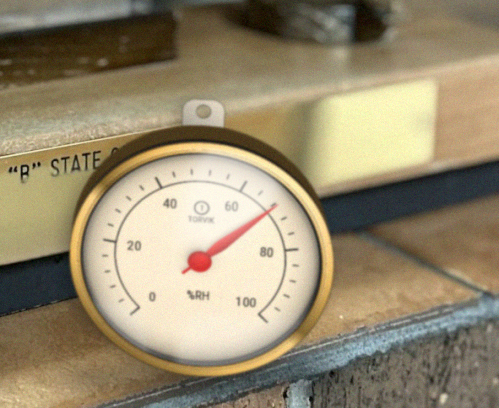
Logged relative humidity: {"value": 68, "unit": "%"}
